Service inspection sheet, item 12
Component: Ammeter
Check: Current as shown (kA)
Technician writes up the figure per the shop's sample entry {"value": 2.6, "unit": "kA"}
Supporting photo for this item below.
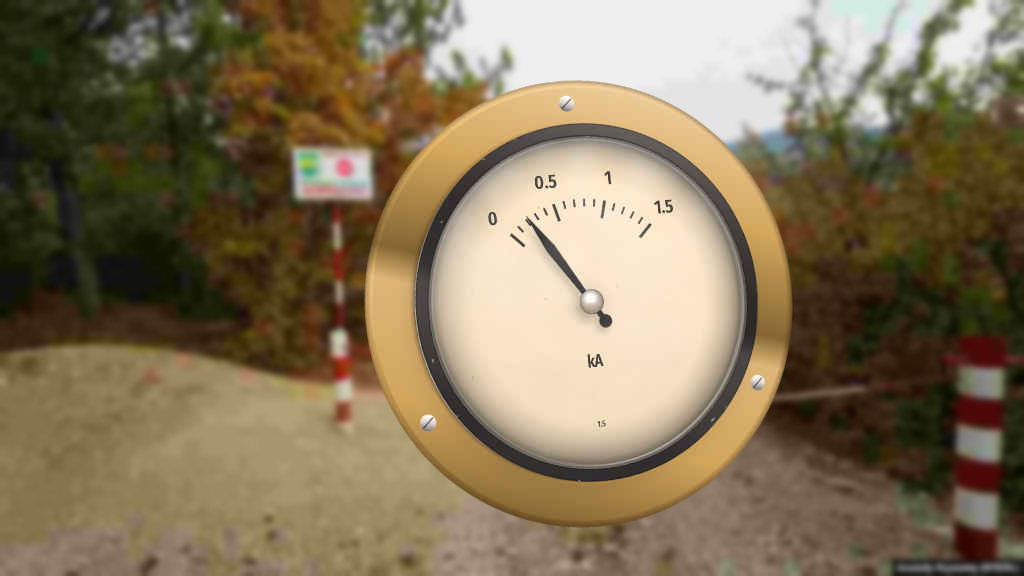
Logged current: {"value": 0.2, "unit": "kA"}
